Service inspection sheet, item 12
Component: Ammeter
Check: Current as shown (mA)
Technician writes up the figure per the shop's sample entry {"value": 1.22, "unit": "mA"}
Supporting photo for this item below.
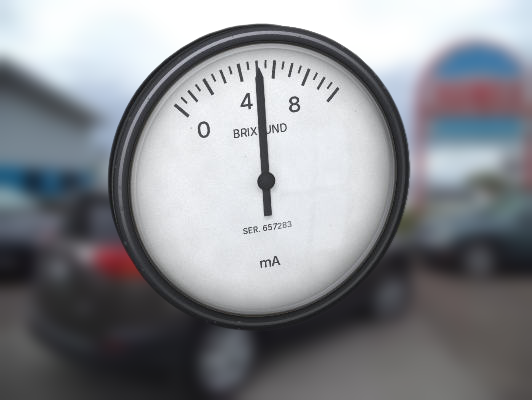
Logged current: {"value": 5, "unit": "mA"}
